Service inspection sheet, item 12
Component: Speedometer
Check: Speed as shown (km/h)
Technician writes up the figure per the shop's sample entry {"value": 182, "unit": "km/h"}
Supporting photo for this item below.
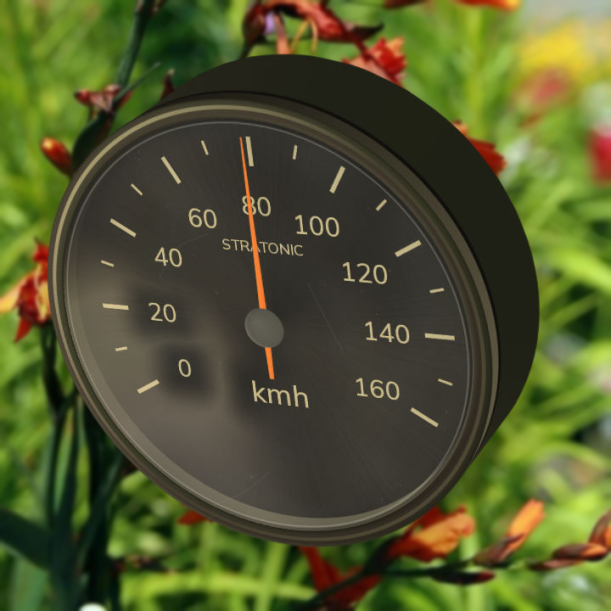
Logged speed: {"value": 80, "unit": "km/h"}
